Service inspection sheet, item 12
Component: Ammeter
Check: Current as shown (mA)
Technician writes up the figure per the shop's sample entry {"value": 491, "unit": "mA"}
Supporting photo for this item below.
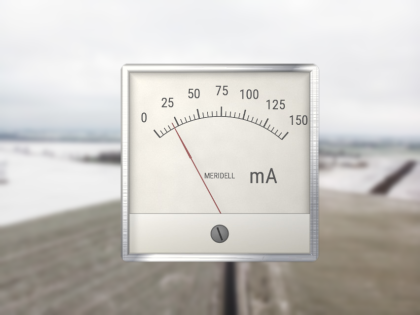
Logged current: {"value": 20, "unit": "mA"}
